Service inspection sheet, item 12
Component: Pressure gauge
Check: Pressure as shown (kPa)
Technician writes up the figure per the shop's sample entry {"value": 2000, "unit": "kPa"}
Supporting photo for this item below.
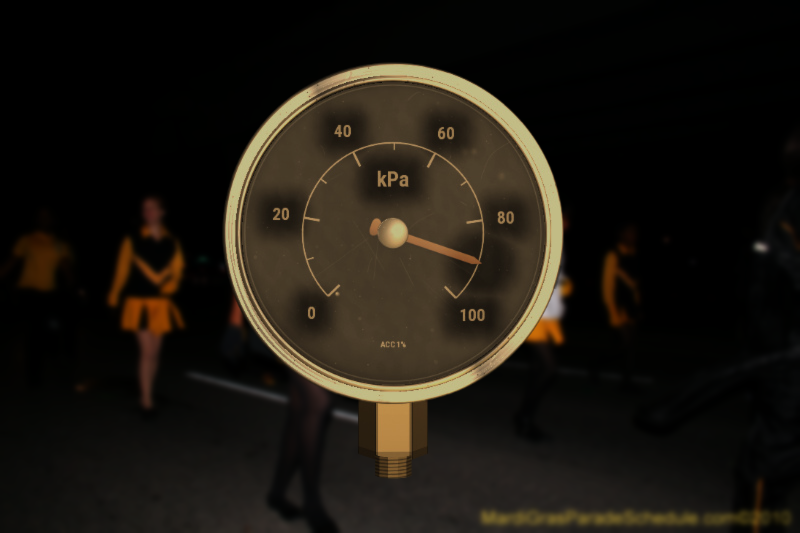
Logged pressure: {"value": 90, "unit": "kPa"}
